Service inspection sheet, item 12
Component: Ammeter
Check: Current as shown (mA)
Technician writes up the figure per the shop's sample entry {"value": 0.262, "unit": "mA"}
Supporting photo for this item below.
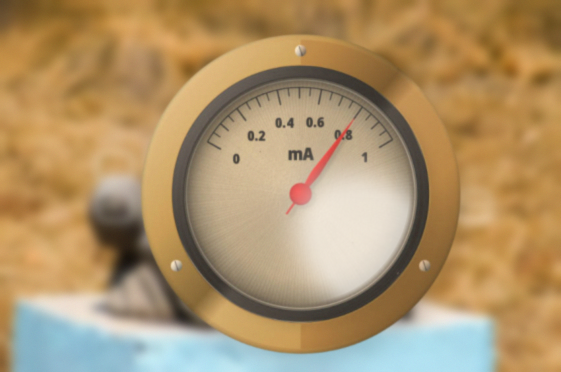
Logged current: {"value": 0.8, "unit": "mA"}
